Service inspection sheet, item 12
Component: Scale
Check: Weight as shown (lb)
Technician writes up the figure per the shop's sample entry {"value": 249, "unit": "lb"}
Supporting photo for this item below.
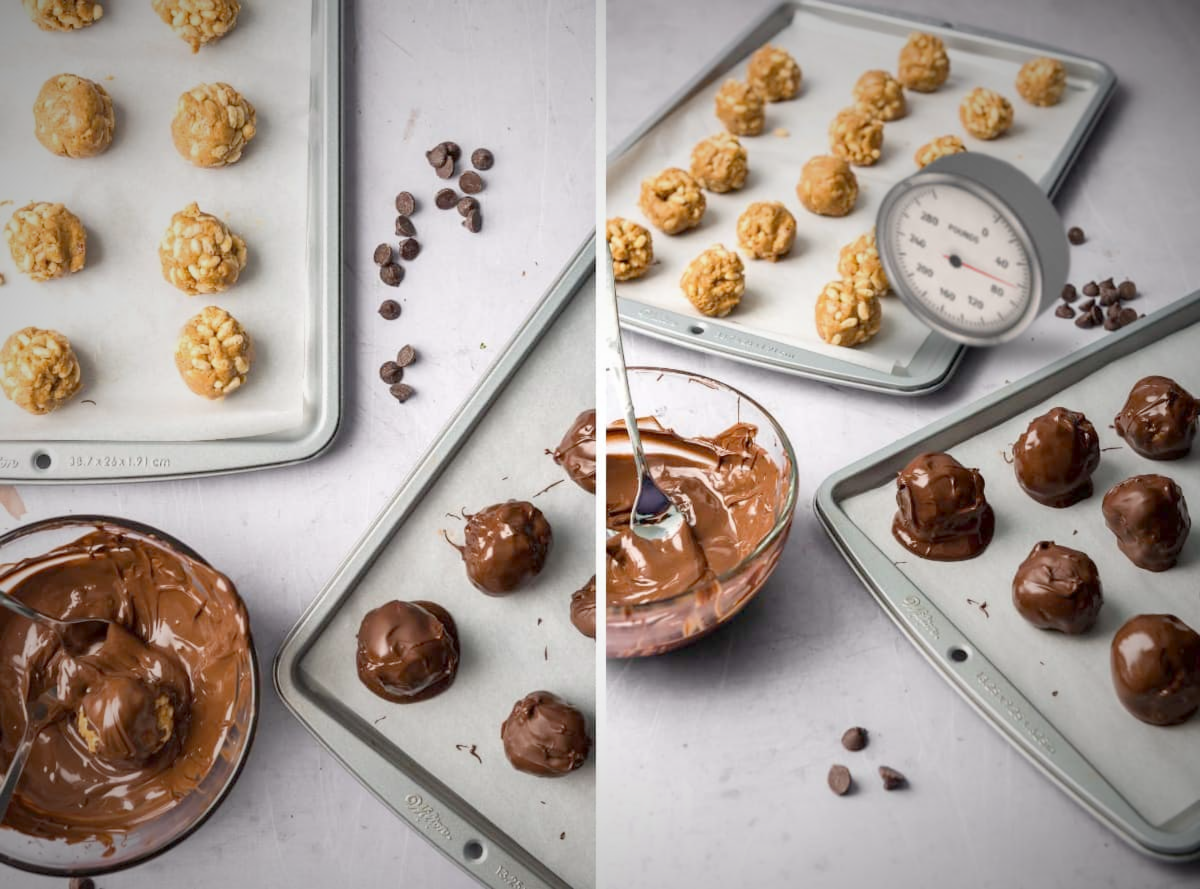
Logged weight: {"value": 60, "unit": "lb"}
